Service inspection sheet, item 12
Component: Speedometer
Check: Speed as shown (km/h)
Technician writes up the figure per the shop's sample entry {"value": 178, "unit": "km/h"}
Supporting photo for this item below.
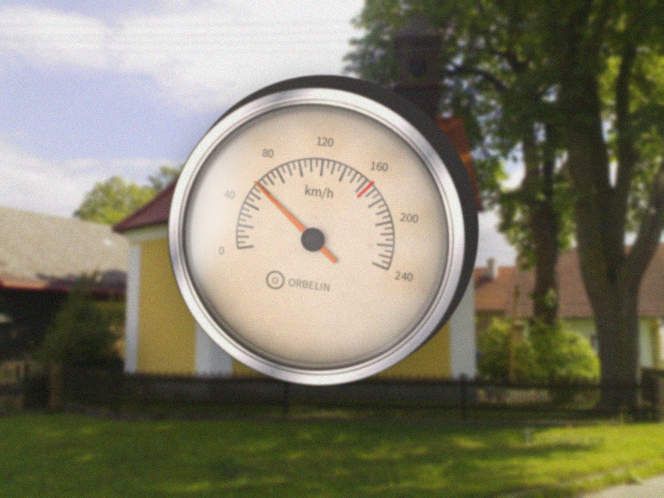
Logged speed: {"value": 60, "unit": "km/h"}
